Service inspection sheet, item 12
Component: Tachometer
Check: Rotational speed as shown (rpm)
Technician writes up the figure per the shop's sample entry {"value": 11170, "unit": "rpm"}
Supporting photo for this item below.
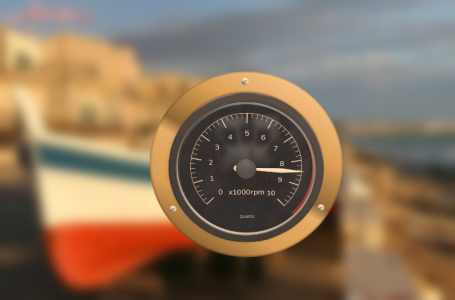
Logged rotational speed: {"value": 8400, "unit": "rpm"}
